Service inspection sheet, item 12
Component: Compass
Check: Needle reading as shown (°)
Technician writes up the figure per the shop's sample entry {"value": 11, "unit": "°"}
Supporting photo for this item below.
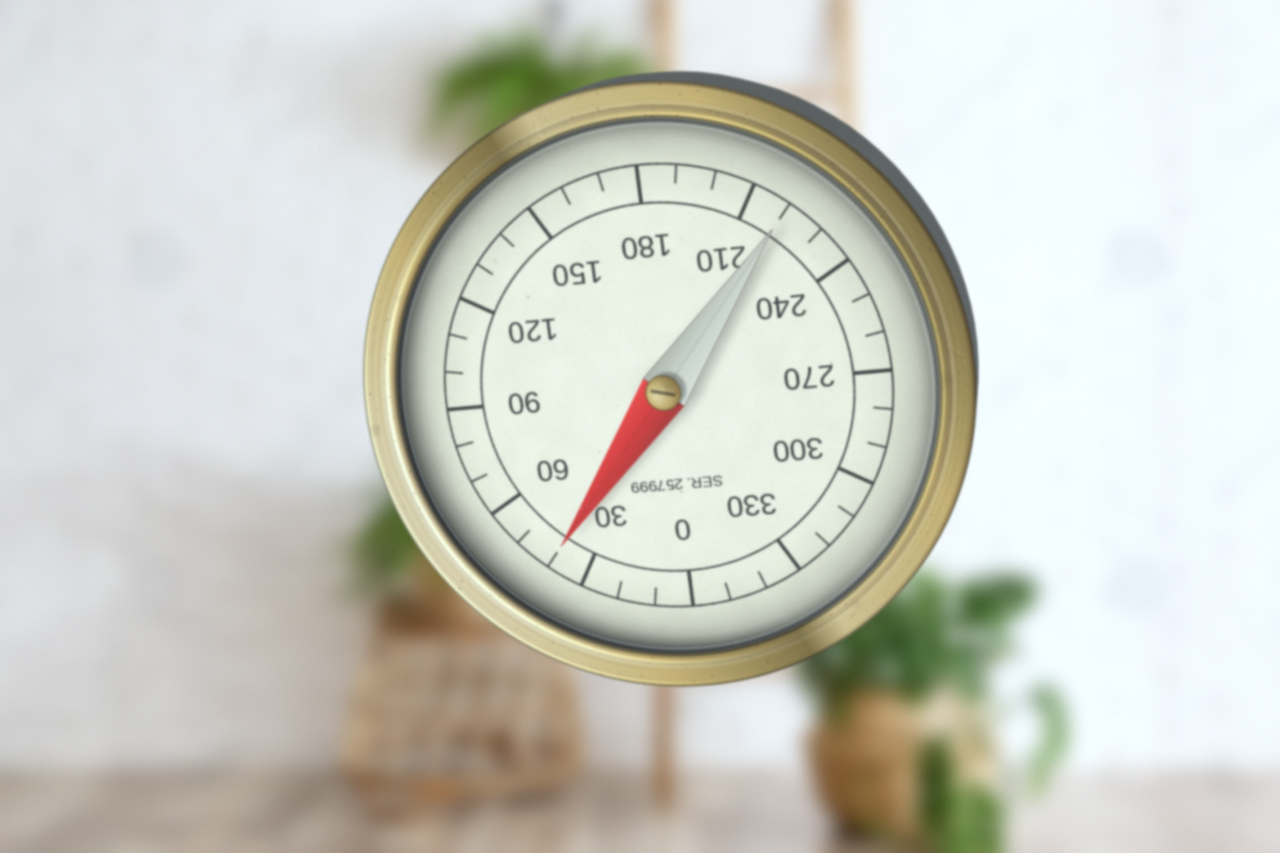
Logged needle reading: {"value": 40, "unit": "°"}
